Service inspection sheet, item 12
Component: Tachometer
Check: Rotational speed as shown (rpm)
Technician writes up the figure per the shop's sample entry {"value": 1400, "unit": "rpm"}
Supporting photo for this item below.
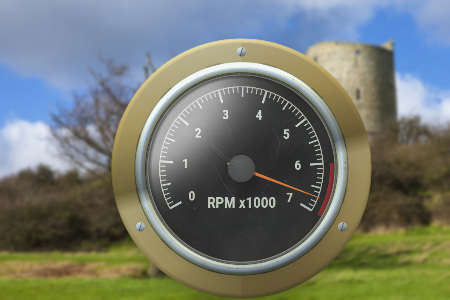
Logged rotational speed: {"value": 6700, "unit": "rpm"}
